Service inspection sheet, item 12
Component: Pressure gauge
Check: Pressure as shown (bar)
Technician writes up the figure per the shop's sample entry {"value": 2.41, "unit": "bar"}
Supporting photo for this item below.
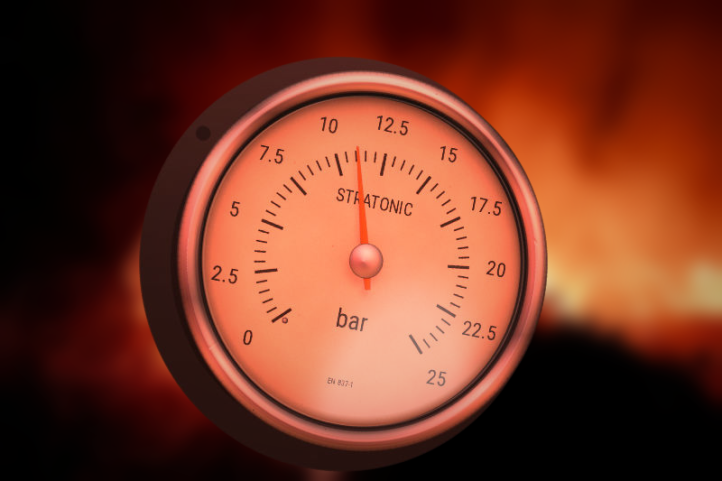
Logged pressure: {"value": 11, "unit": "bar"}
